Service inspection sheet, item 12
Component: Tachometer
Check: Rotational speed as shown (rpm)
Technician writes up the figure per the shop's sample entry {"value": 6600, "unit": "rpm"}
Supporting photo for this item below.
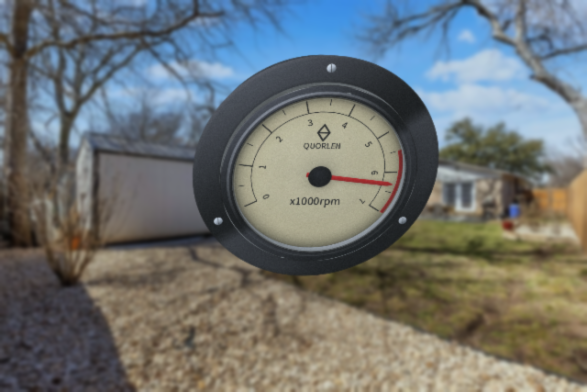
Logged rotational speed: {"value": 6250, "unit": "rpm"}
